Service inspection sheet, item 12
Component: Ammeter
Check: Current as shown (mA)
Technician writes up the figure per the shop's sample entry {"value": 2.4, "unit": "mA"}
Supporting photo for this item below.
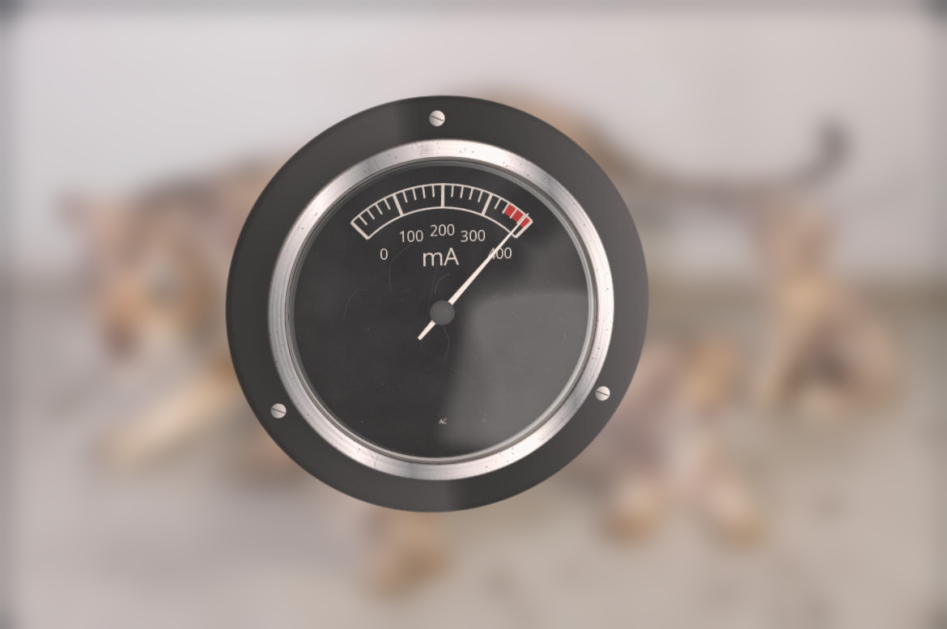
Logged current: {"value": 380, "unit": "mA"}
